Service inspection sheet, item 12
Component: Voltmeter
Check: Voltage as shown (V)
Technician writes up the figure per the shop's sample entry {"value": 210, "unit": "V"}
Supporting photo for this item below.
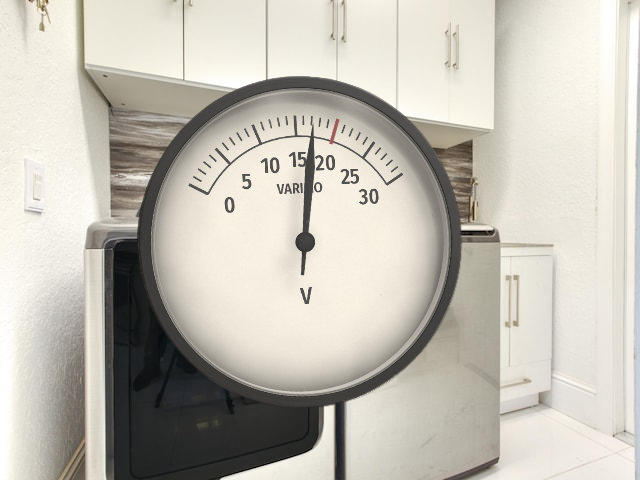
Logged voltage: {"value": 17, "unit": "V"}
